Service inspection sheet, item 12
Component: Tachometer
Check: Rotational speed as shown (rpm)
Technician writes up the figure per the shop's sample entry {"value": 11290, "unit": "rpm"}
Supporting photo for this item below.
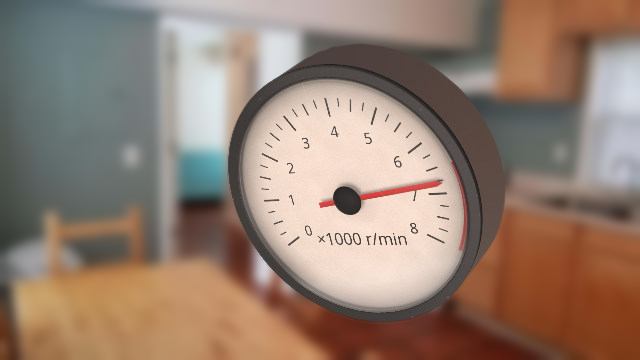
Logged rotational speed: {"value": 6750, "unit": "rpm"}
